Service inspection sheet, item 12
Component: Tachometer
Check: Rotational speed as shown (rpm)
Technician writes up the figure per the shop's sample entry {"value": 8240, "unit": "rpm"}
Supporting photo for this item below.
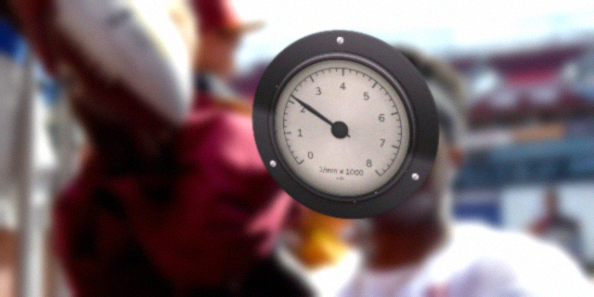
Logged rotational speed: {"value": 2200, "unit": "rpm"}
